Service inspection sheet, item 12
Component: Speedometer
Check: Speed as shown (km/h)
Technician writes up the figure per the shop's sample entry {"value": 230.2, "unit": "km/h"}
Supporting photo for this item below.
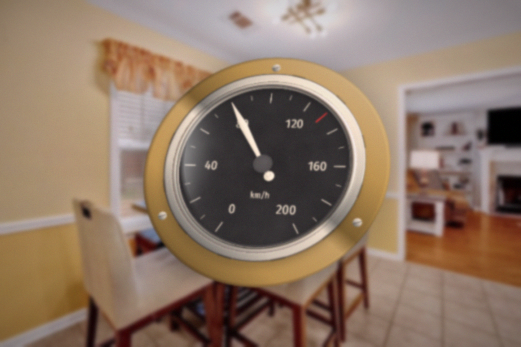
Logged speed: {"value": 80, "unit": "km/h"}
